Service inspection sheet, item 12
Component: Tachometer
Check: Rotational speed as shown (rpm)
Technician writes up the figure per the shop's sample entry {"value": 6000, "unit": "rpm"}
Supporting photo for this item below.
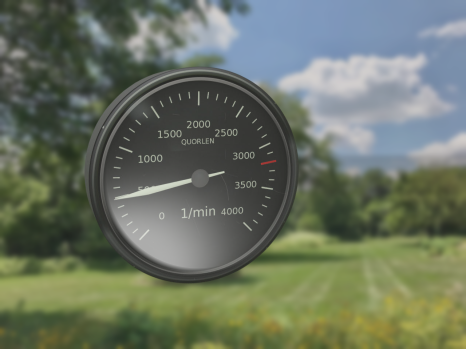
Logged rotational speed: {"value": 500, "unit": "rpm"}
